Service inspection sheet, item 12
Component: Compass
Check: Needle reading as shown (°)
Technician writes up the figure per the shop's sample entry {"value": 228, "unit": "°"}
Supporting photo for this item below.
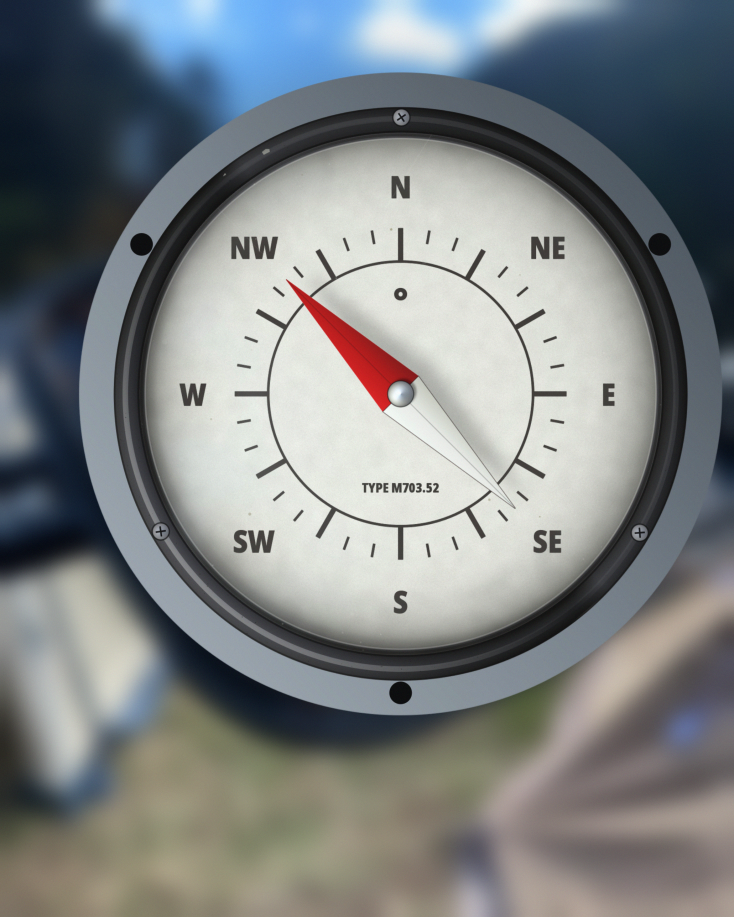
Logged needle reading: {"value": 315, "unit": "°"}
